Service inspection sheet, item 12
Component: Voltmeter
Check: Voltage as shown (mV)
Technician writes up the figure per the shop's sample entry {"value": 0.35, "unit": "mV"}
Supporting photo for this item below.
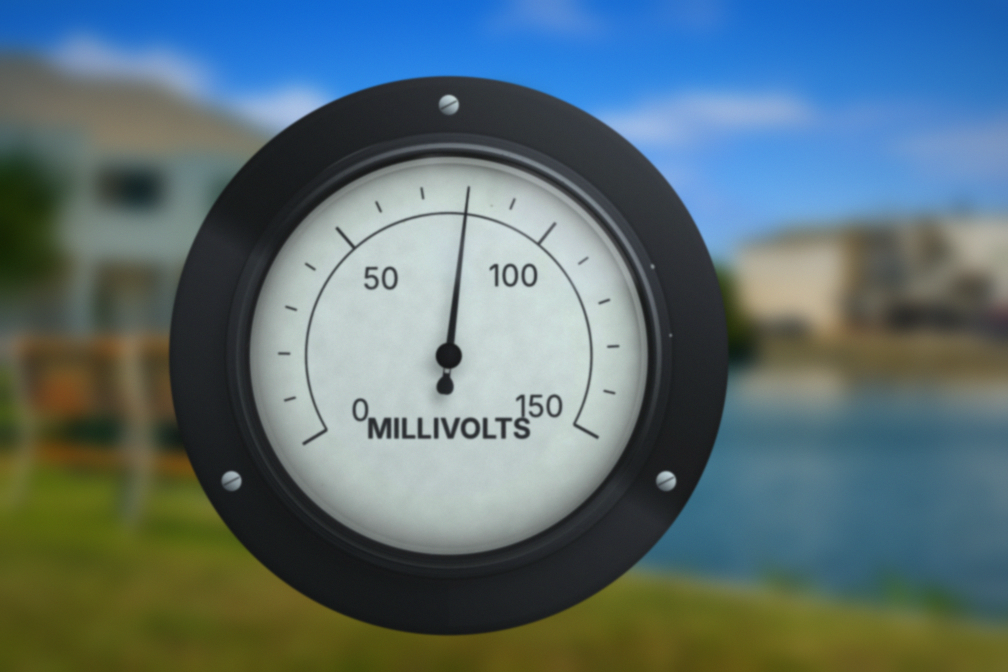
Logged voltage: {"value": 80, "unit": "mV"}
